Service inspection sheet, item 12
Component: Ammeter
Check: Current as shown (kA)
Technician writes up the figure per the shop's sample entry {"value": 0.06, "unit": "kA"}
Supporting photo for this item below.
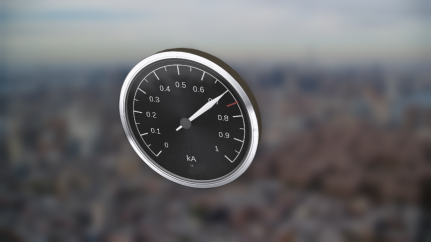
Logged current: {"value": 0.7, "unit": "kA"}
